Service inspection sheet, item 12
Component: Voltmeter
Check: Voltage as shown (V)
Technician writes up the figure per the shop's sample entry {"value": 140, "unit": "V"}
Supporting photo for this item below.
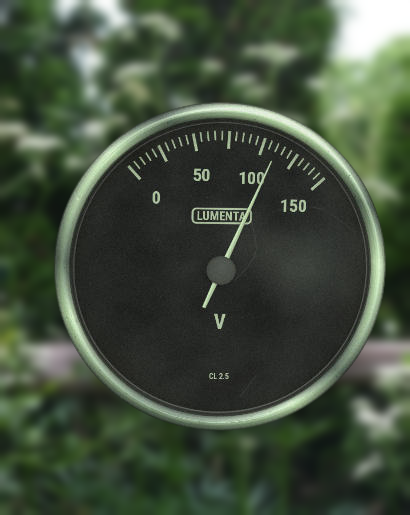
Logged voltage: {"value": 110, "unit": "V"}
